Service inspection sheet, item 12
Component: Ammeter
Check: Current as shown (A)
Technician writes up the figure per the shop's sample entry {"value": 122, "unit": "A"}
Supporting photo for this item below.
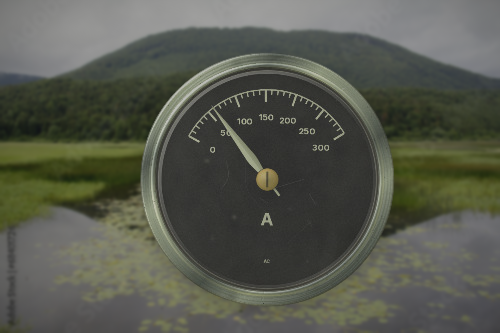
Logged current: {"value": 60, "unit": "A"}
